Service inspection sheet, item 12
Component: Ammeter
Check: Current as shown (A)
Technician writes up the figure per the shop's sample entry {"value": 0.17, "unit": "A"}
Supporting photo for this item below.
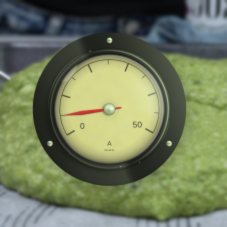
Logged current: {"value": 5, "unit": "A"}
